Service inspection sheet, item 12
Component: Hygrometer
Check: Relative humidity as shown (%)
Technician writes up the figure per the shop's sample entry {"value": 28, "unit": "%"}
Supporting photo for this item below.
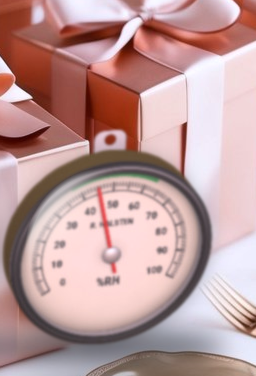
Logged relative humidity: {"value": 45, "unit": "%"}
